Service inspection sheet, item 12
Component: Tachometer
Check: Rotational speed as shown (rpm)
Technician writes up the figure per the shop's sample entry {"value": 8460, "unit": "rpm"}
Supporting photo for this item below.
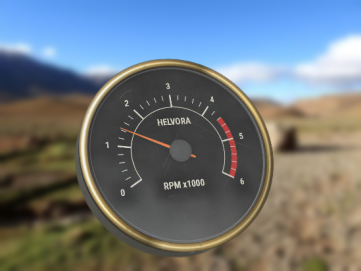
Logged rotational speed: {"value": 1400, "unit": "rpm"}
